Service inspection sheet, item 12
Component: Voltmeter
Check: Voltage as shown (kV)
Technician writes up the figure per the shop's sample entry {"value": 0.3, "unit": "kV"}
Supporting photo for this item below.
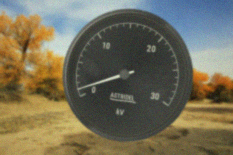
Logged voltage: {"value": 1, "unit": "kV"}
